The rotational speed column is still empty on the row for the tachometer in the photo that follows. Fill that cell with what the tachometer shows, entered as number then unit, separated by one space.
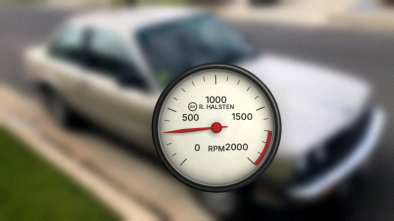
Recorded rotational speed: 300 rpm
